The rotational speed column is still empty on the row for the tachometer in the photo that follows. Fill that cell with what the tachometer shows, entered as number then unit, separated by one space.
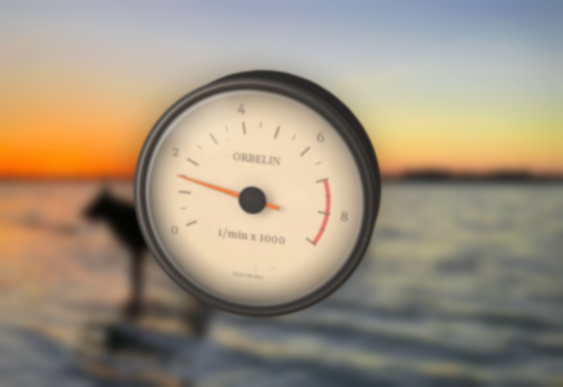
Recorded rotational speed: 1500 rpm
